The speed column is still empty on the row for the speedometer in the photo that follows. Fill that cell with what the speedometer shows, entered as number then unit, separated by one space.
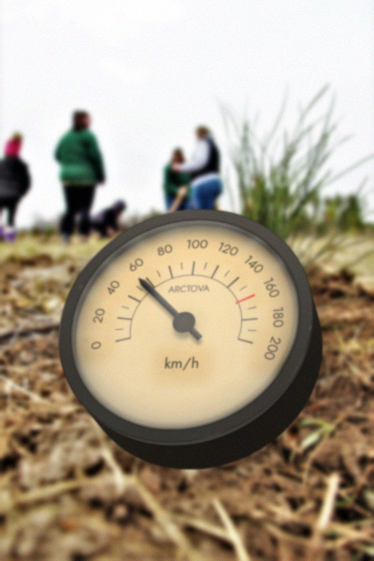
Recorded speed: 55 km/h
